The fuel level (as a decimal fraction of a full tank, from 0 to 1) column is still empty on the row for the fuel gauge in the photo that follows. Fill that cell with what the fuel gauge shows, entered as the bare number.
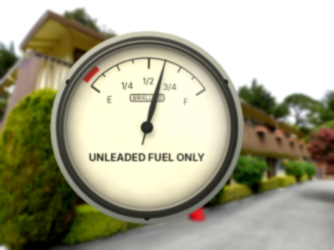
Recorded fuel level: 0.625
